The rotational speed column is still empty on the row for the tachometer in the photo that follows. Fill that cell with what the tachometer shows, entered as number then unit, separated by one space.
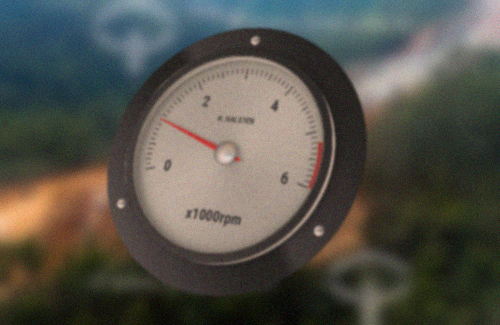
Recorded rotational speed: 1000 rpm
